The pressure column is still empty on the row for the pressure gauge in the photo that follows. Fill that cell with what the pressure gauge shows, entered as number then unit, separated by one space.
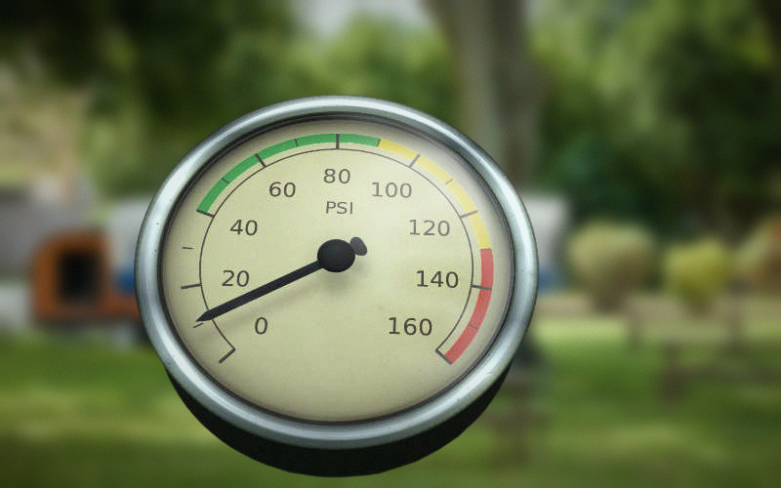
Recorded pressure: 10 psi
